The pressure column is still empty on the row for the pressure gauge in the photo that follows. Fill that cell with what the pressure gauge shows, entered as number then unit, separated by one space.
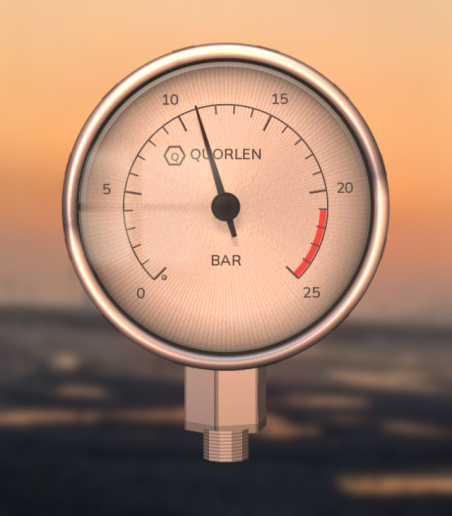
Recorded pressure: 11 bar
